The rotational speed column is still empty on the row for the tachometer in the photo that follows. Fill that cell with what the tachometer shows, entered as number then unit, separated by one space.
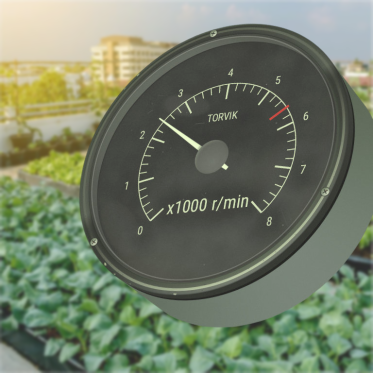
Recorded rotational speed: 2400 rpm
